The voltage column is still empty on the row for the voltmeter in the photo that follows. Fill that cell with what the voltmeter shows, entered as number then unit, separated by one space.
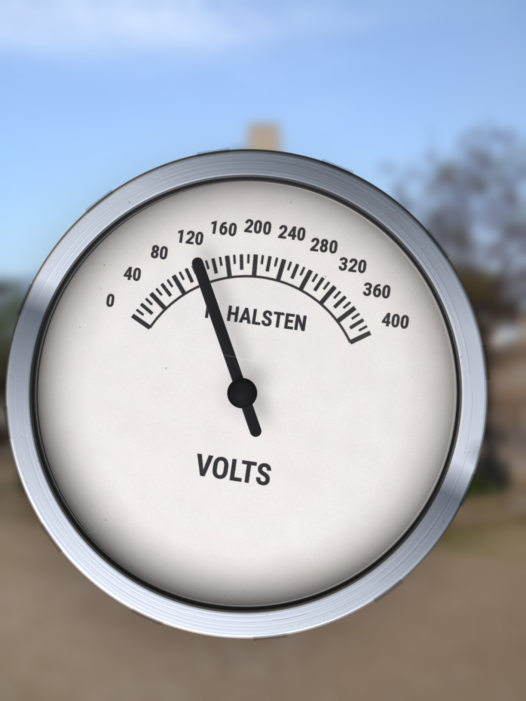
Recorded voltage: 120 V
